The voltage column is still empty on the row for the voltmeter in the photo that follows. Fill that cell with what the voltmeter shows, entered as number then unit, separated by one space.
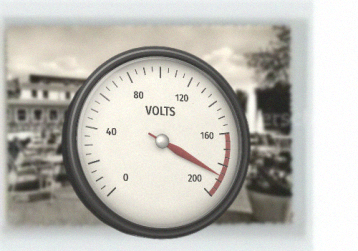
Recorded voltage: 187.5 V
